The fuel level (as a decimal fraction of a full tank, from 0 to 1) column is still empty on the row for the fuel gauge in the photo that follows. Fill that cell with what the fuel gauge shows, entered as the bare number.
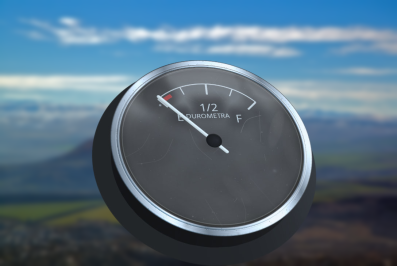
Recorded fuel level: 0
